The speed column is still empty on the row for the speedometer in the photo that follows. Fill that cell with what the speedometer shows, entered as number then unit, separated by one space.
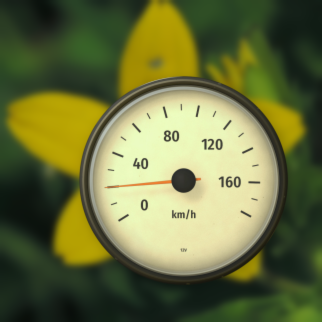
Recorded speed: 20 km/h
